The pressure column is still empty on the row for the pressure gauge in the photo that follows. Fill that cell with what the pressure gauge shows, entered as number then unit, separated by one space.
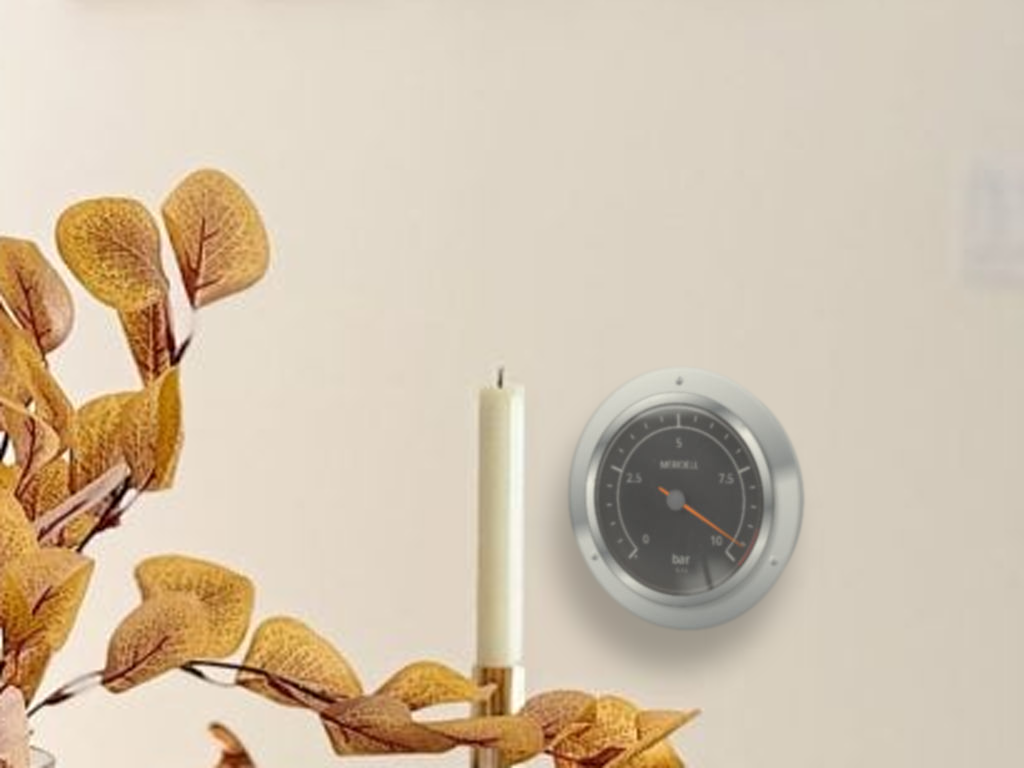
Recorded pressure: 9.5 bar
